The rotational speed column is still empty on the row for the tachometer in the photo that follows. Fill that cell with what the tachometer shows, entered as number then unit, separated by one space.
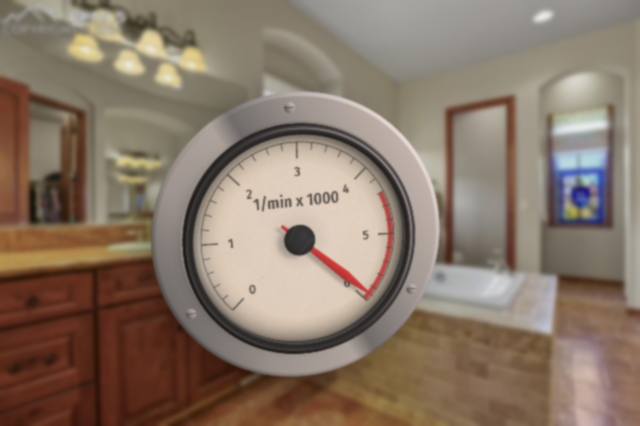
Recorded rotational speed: 5900 rpm
